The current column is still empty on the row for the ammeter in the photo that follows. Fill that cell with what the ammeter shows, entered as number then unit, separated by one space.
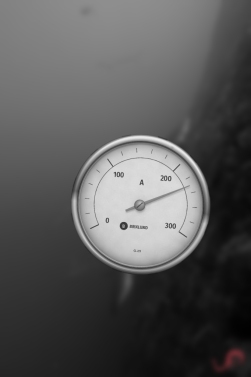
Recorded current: 230 A
